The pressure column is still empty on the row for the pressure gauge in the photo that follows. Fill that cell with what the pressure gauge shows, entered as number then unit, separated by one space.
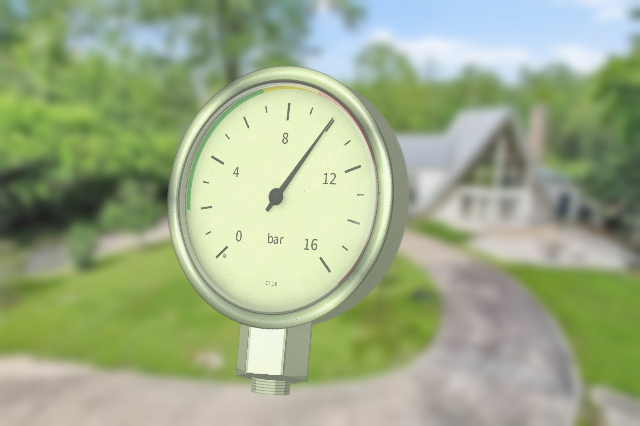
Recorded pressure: 10 bar
